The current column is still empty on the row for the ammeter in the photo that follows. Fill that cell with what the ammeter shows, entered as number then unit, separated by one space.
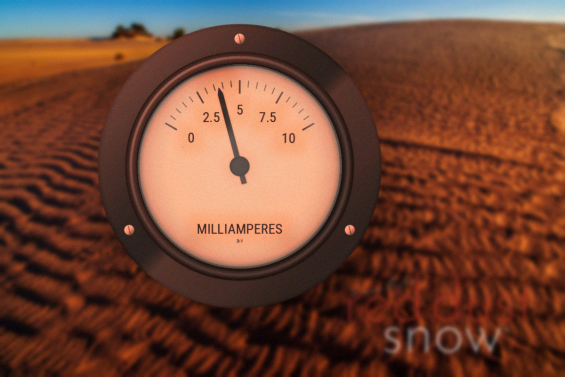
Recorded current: 3.75 mA
